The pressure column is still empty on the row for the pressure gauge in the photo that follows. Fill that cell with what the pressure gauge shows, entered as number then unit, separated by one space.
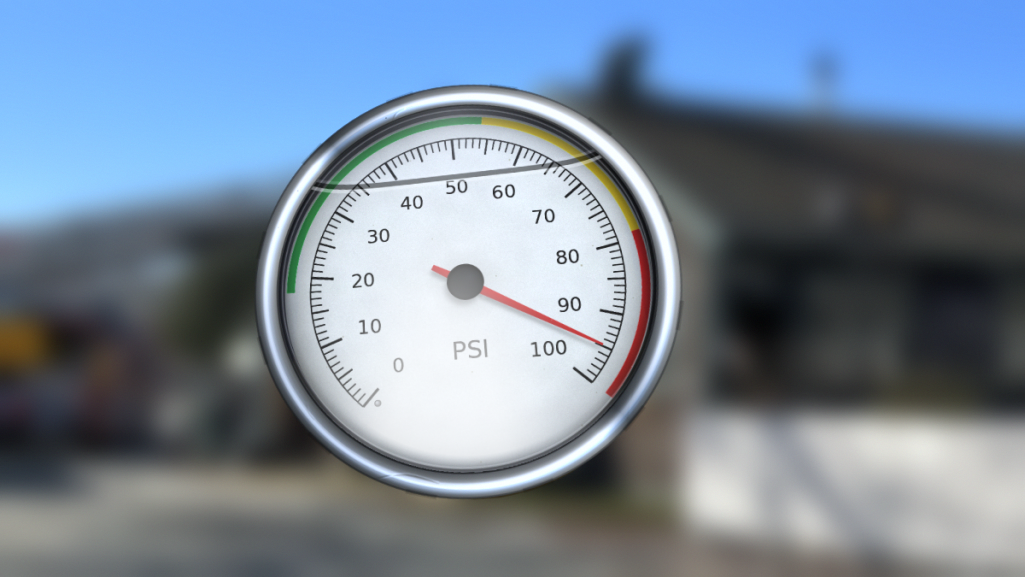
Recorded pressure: 95 psi
